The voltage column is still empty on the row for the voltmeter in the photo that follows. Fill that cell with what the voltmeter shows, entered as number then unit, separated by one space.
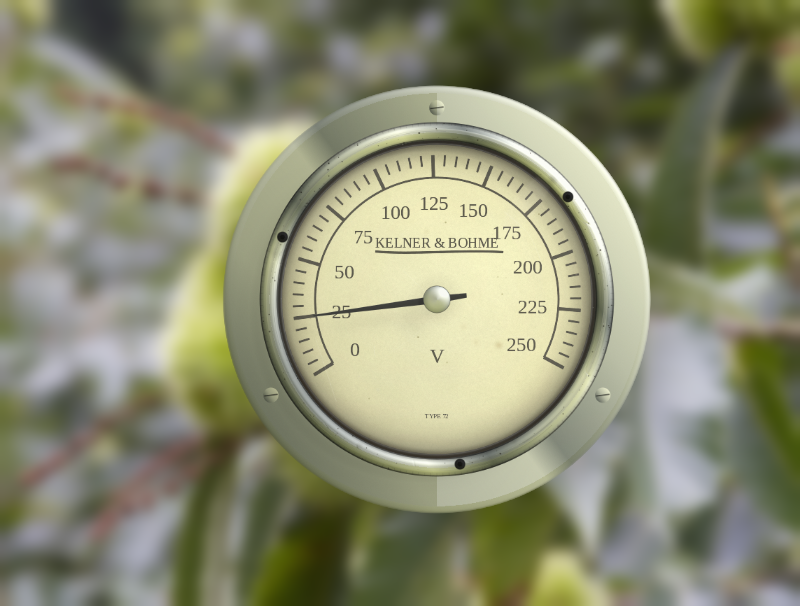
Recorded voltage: 25 V
